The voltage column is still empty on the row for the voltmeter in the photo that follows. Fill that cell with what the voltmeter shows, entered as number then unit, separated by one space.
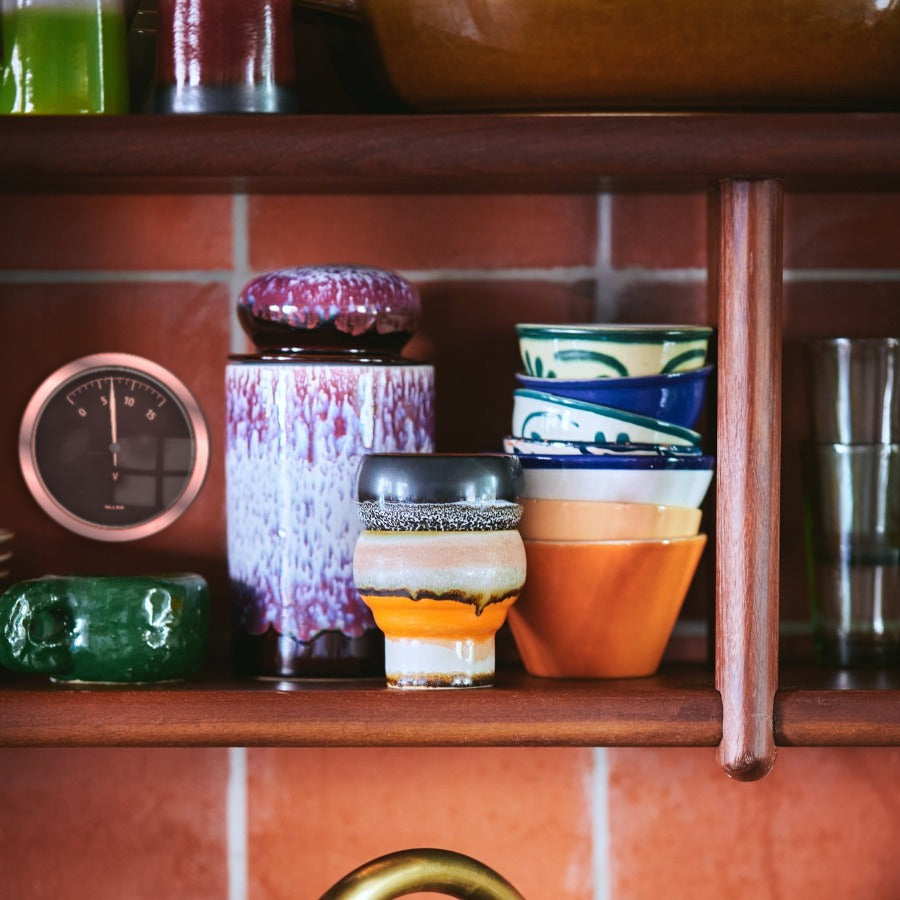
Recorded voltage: 7 V
